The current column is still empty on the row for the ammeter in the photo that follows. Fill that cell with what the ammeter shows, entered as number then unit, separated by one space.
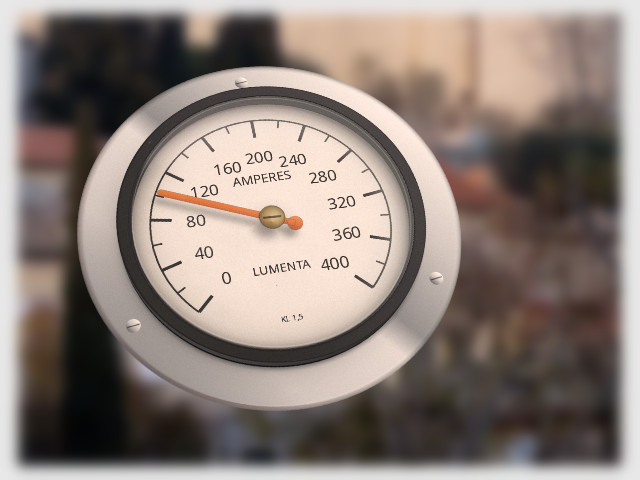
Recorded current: 100 A
